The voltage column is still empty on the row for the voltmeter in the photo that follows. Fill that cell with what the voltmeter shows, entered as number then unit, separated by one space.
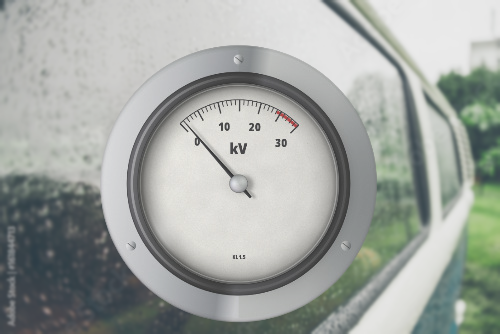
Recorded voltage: 1 kV
